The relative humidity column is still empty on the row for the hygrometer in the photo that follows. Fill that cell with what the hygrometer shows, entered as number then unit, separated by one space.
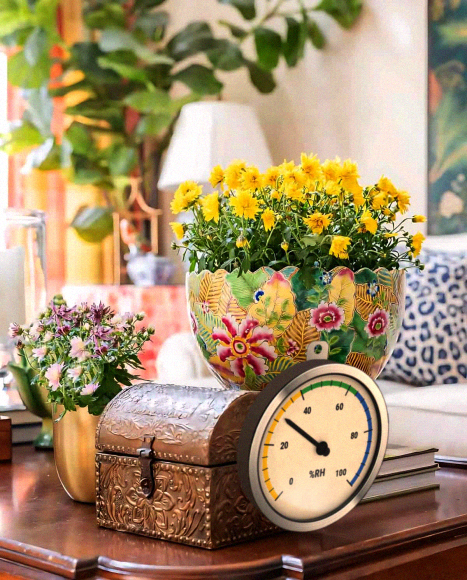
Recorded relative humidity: 30 %
